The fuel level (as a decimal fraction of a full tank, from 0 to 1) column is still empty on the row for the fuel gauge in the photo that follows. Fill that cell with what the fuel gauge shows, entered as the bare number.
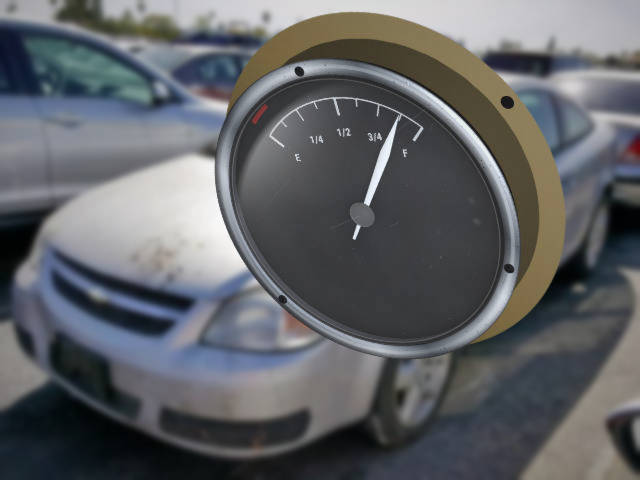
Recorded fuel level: 0.875
